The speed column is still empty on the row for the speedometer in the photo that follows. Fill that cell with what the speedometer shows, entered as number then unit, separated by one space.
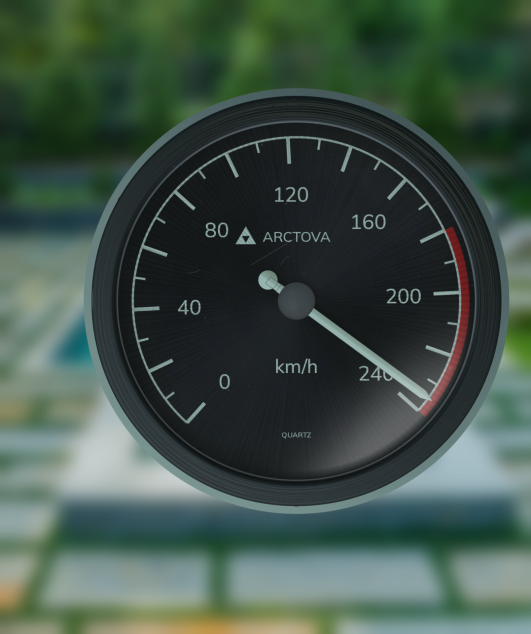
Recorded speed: 235 km/h
